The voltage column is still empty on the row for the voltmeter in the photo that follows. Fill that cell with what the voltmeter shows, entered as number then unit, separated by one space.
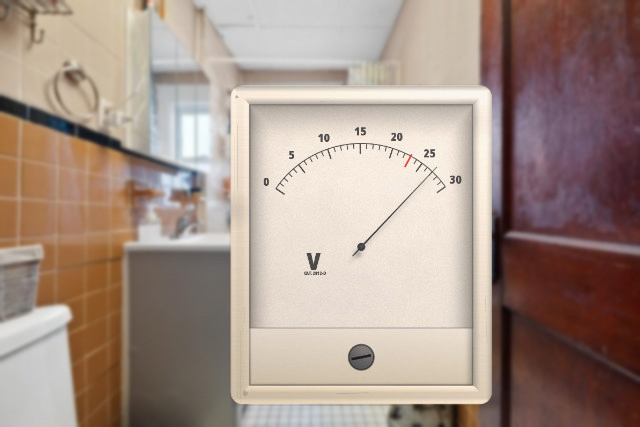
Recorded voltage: 27 V
